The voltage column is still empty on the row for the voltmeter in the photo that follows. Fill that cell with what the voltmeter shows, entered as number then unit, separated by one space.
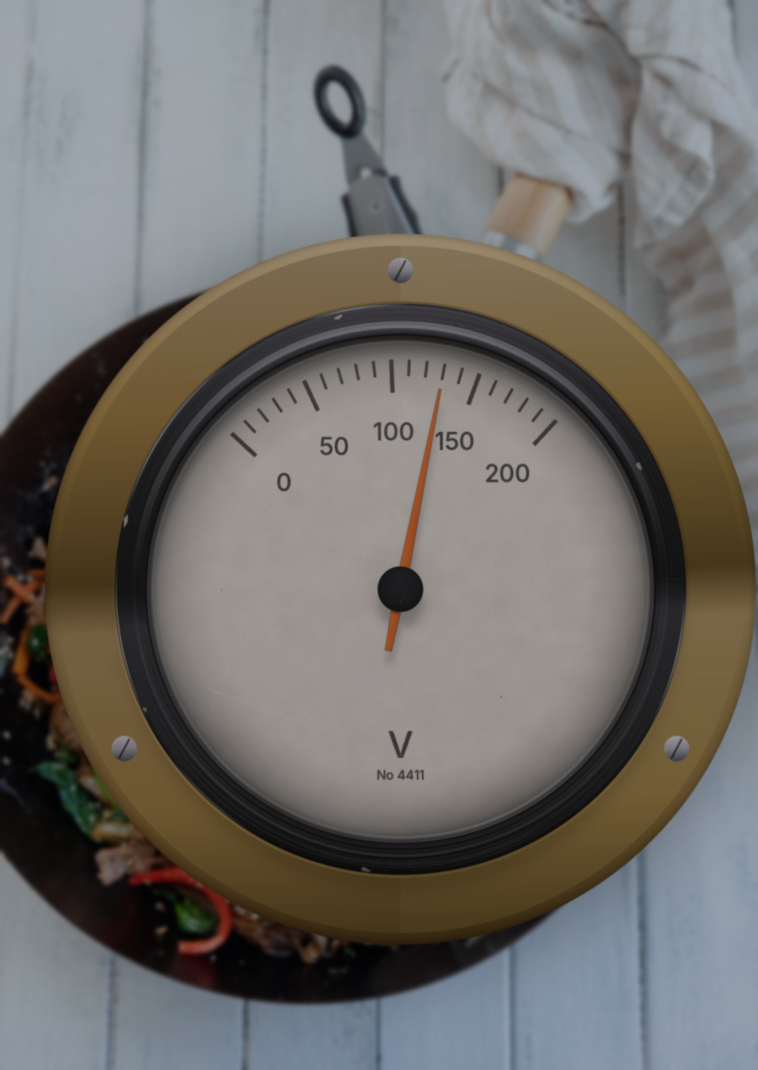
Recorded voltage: 130 V
